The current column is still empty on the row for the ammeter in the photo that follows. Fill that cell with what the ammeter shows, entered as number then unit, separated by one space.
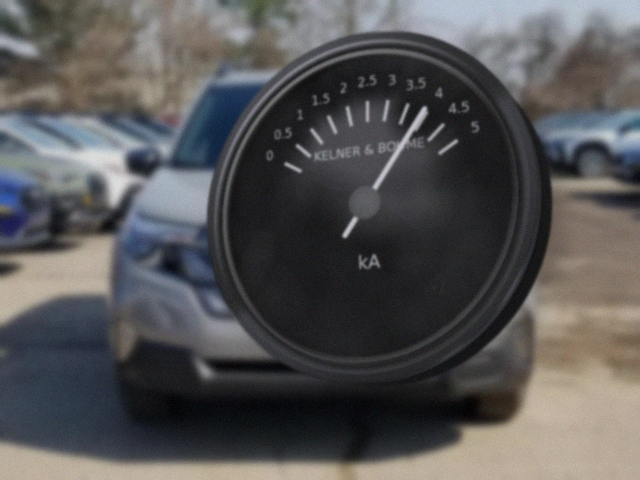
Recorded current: 4 kA
